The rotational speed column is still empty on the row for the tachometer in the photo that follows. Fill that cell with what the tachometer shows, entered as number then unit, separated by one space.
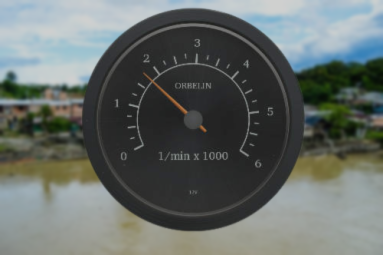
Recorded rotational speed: 1750 rpm
